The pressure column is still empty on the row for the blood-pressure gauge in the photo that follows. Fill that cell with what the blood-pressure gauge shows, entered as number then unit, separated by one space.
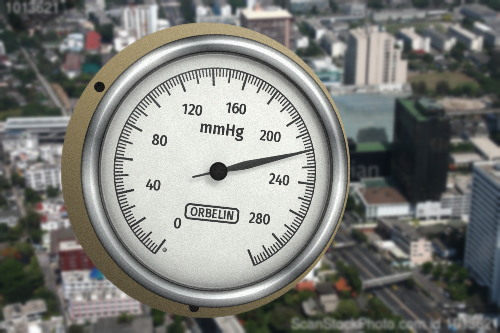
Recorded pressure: 220 mmHg
